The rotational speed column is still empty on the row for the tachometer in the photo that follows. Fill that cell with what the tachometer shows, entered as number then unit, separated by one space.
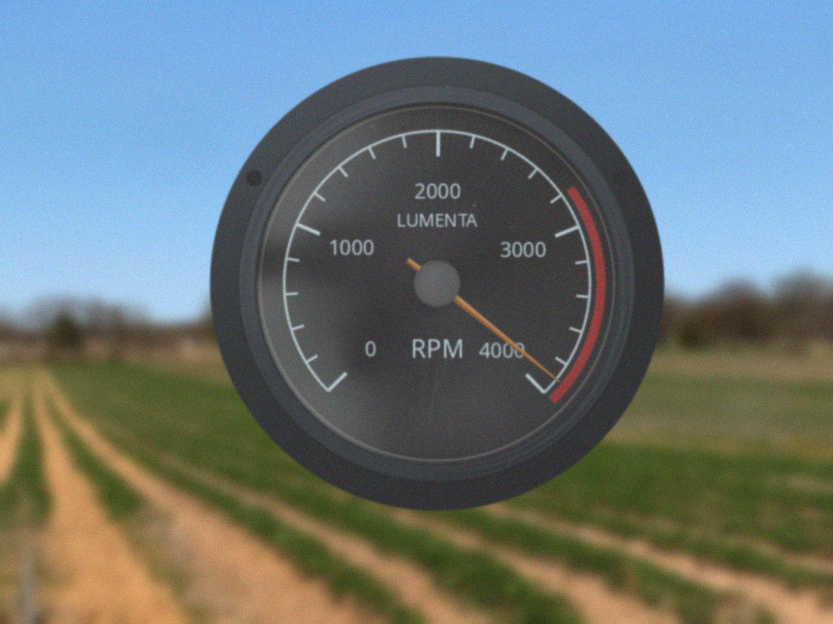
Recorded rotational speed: 3900 rpm
